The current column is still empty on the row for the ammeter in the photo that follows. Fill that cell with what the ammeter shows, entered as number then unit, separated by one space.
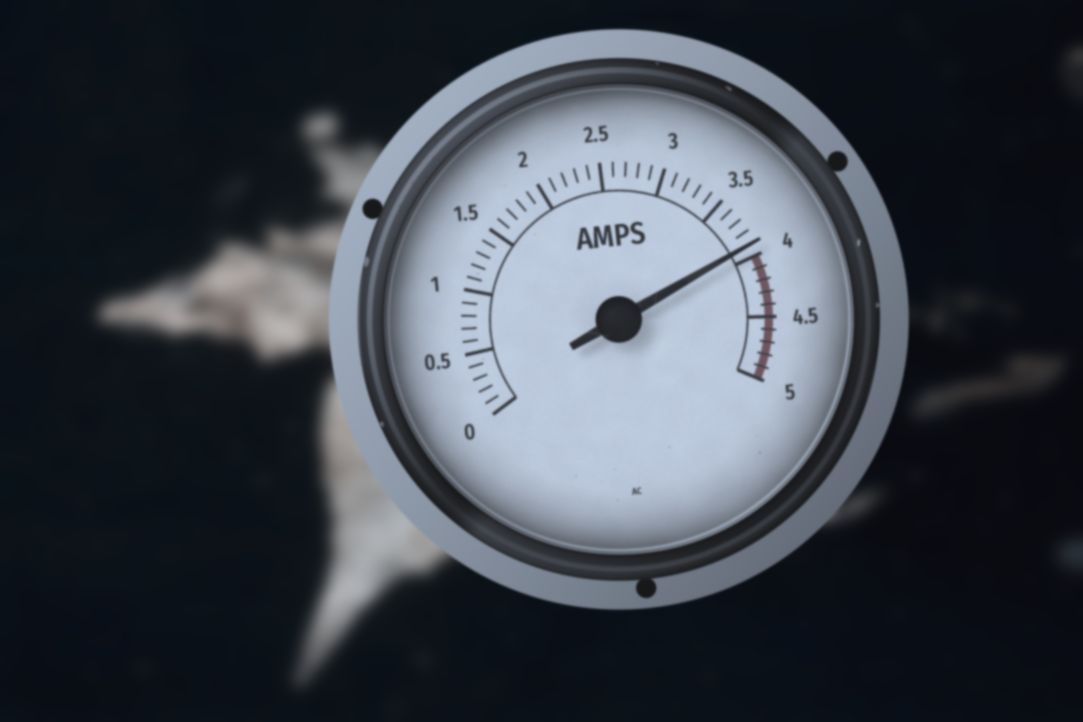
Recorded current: 3.9 A
